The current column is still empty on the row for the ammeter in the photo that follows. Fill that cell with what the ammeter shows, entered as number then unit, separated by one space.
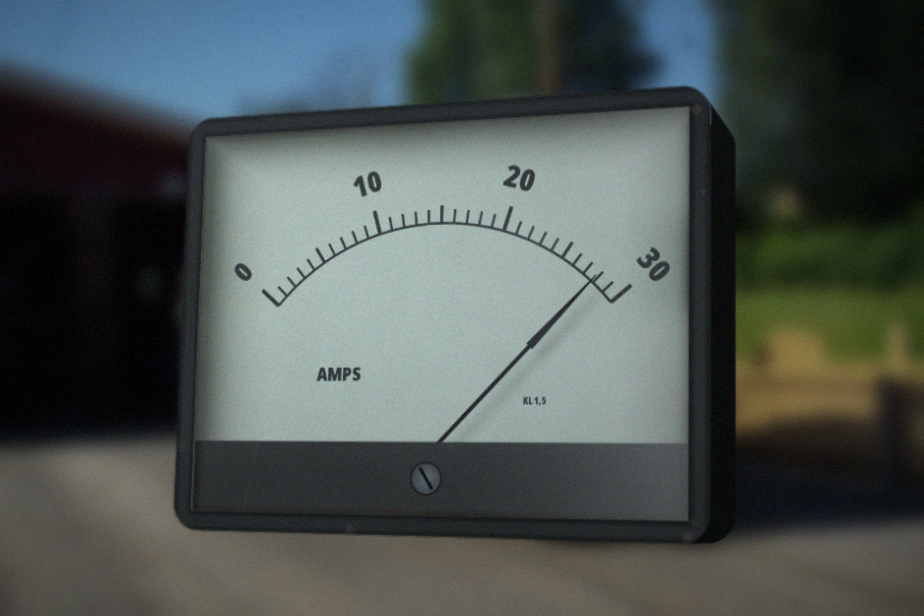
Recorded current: 28 A
